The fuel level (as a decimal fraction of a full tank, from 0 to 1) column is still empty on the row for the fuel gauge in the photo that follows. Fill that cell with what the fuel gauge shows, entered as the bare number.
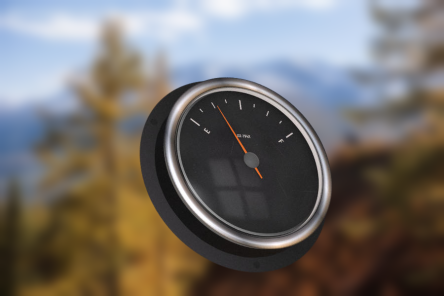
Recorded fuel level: 0.25
